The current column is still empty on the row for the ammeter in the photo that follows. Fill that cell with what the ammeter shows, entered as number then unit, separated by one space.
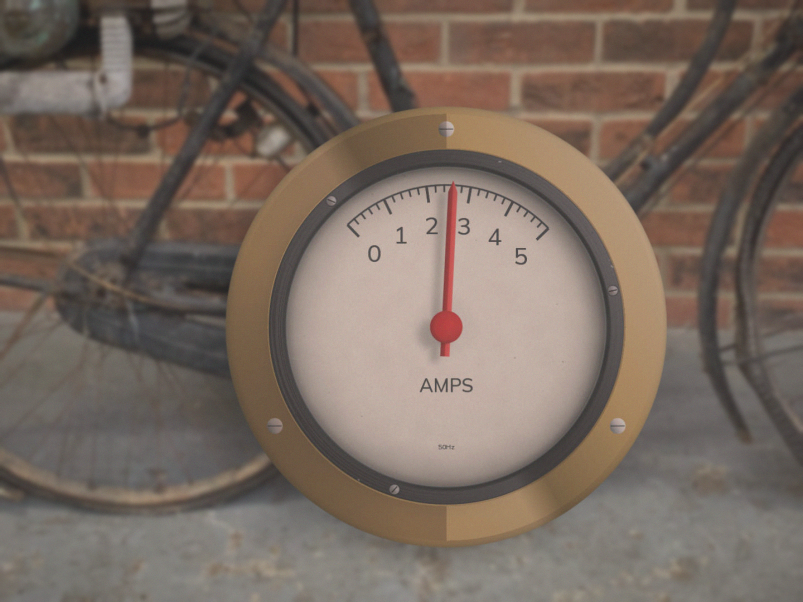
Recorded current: 2.6 A
